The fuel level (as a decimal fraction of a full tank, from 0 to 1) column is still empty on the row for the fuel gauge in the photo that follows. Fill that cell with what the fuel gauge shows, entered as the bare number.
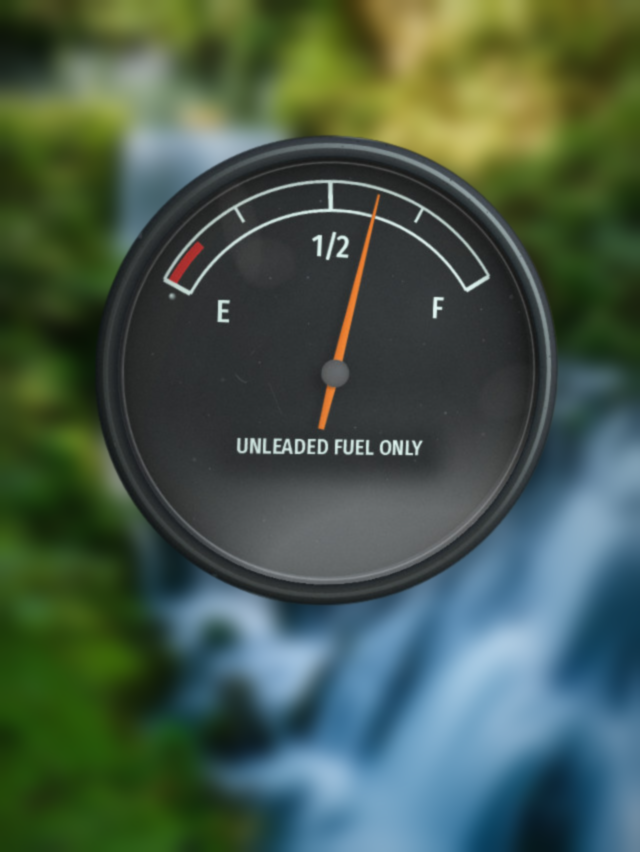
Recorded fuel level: 0.625
